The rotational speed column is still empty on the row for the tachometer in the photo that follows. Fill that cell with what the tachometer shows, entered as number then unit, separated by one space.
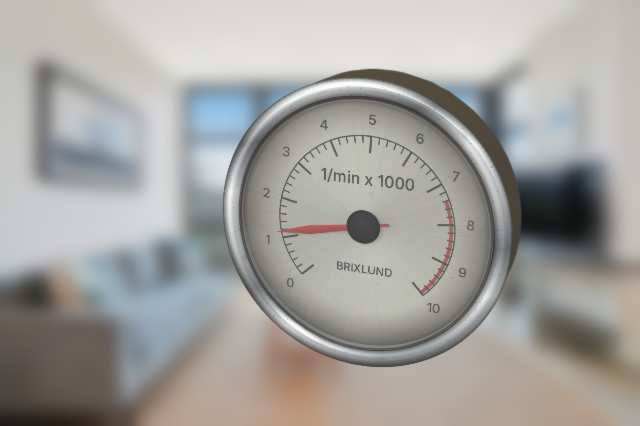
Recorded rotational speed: 1200 rpm
